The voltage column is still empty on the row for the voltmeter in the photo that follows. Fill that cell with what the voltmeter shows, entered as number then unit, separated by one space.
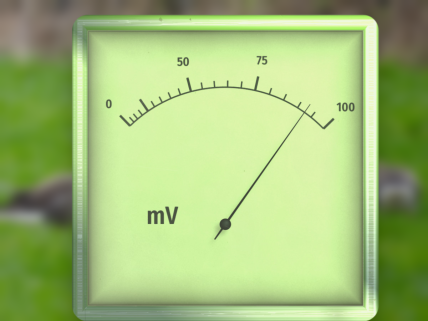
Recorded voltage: 92.5 mV
